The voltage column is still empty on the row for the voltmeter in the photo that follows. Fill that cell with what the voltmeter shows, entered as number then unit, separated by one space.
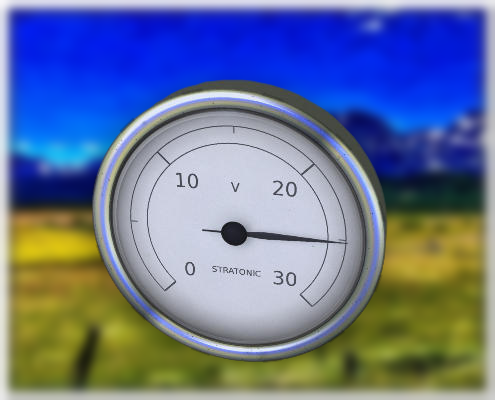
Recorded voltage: 25 V
